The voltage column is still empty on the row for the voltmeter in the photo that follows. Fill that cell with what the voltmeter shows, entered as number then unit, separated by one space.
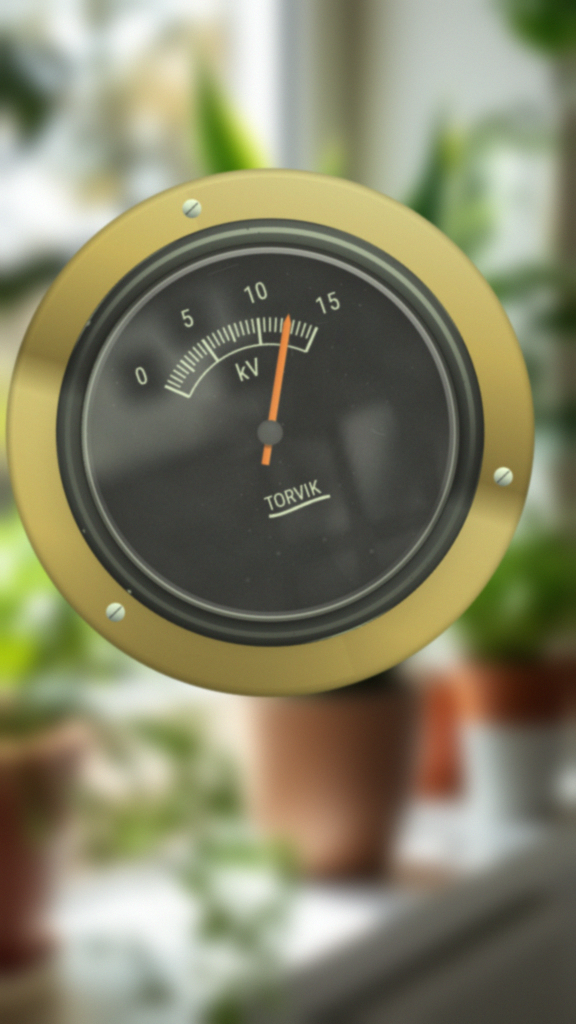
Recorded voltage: 12.5 kV
